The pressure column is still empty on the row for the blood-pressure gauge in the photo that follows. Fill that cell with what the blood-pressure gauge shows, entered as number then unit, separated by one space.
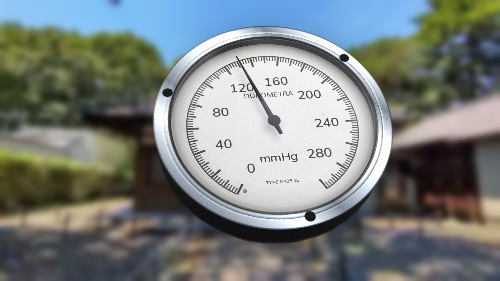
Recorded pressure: 130 mmHg
